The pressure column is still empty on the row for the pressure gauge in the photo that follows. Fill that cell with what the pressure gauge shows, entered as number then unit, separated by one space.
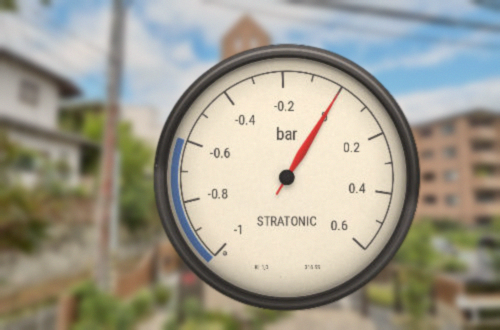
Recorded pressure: 0 bar
